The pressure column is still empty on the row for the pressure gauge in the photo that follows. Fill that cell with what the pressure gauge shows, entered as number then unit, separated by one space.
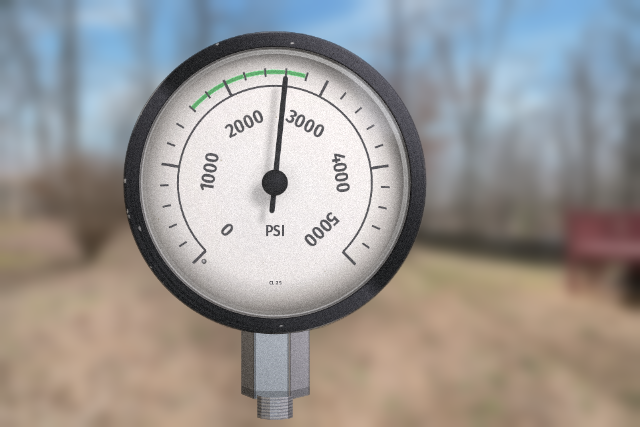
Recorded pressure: 2600 psi
